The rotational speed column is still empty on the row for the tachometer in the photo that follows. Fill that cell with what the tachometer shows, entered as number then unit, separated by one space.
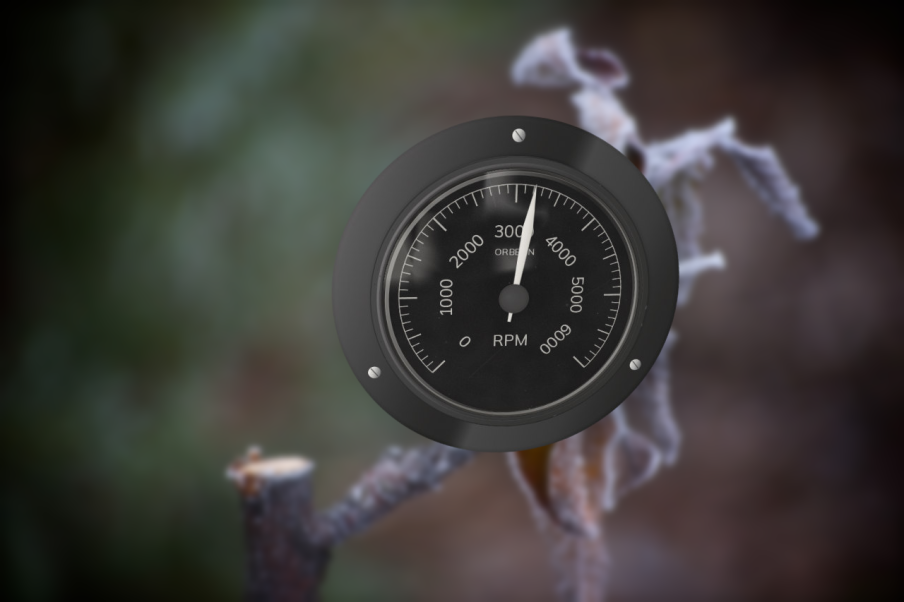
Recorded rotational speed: 3200 rpm
